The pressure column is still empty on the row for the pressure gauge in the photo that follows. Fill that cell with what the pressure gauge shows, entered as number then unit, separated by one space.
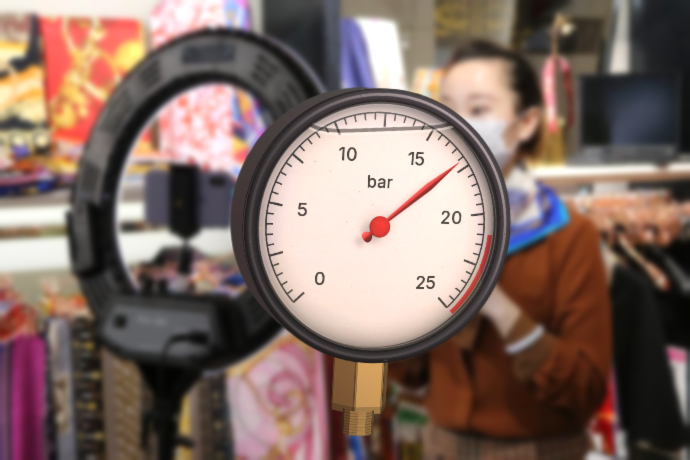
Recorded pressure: 17 bar
